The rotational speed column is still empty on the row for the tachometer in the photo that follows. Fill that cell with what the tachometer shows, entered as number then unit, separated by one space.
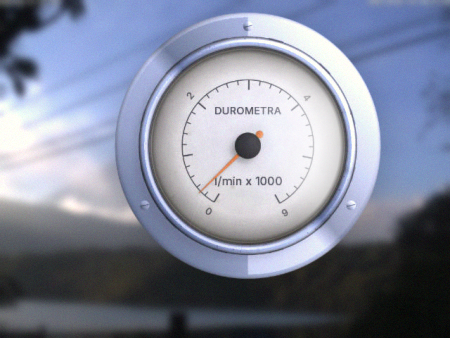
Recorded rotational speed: 300 rpm
